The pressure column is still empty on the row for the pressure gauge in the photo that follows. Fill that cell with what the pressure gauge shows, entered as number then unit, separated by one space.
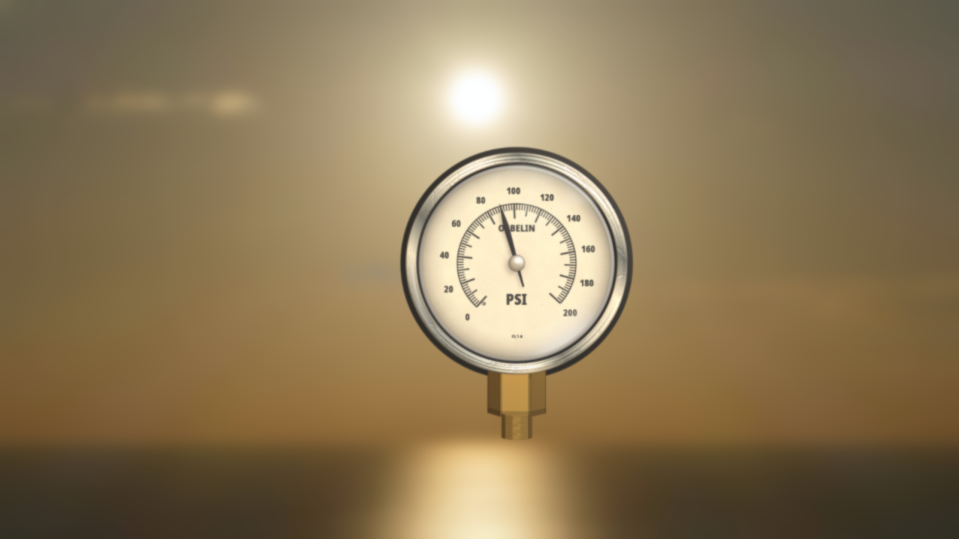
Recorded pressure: 90 psi
